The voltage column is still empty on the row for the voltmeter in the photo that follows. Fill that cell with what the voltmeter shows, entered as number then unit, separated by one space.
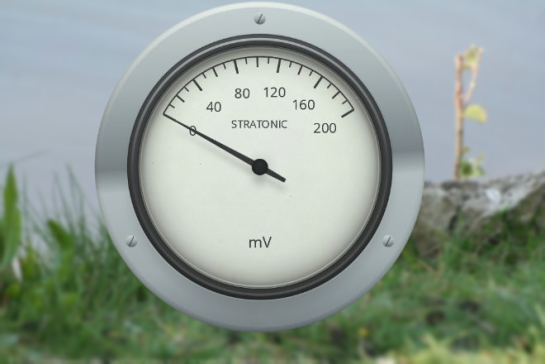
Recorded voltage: 0 mV
